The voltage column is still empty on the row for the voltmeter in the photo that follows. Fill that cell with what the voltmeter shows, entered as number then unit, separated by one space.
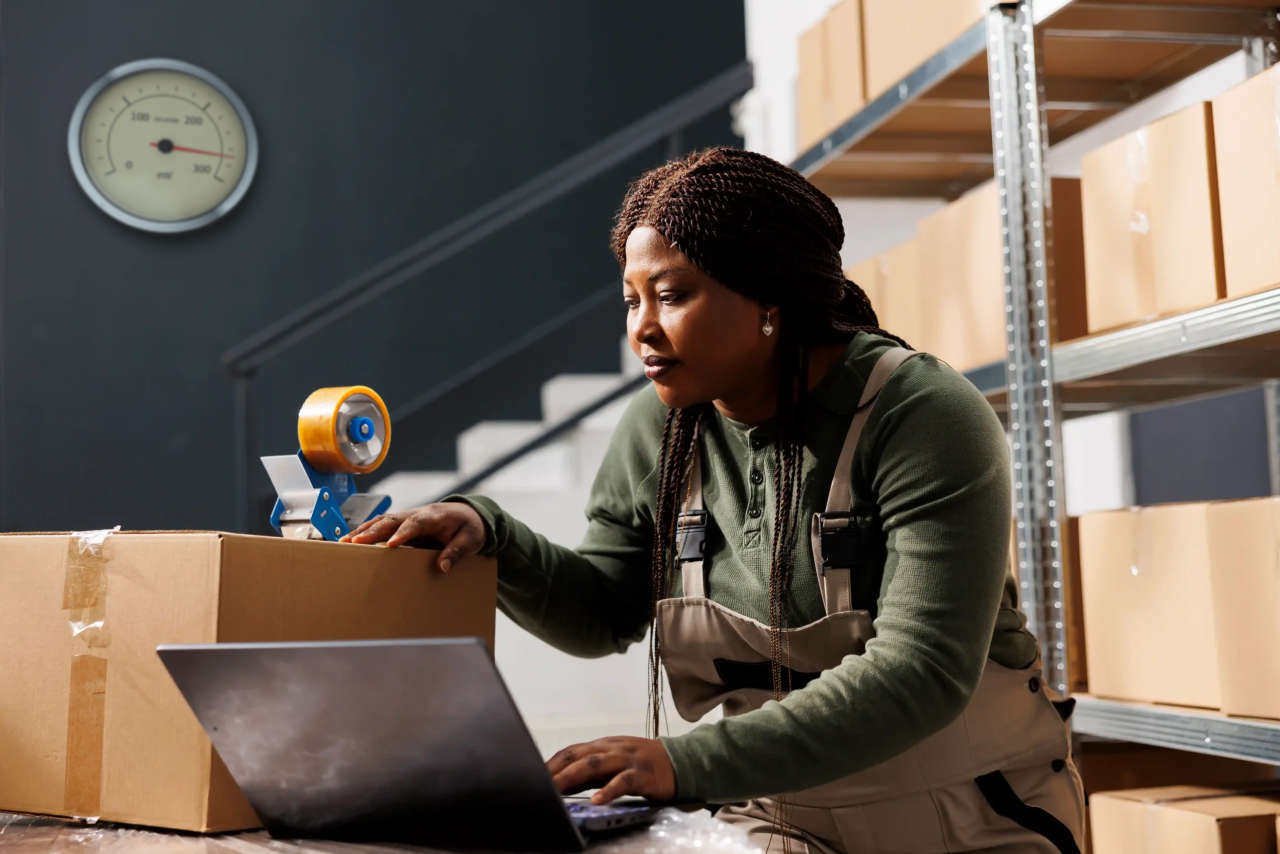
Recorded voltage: 270 mV
